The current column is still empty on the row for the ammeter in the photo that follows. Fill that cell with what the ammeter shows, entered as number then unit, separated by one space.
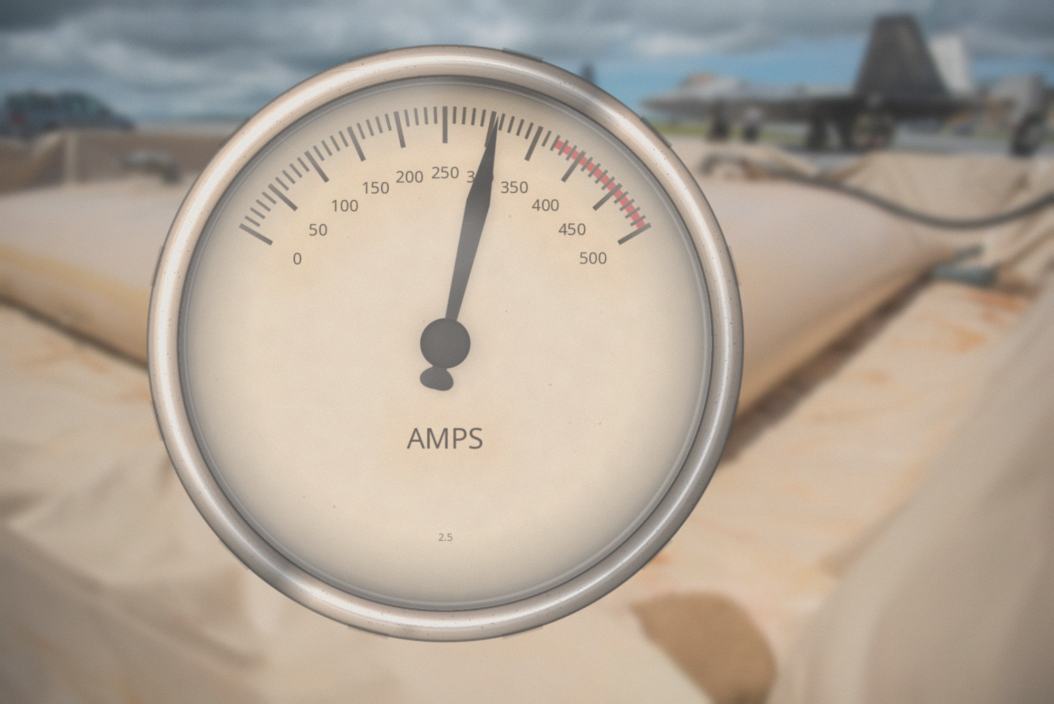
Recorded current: 305 A
